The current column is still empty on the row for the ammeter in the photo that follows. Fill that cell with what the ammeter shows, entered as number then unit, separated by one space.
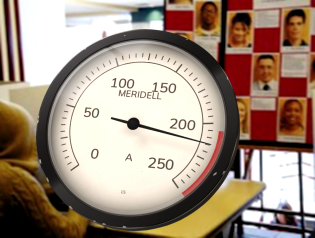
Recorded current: 215 A
